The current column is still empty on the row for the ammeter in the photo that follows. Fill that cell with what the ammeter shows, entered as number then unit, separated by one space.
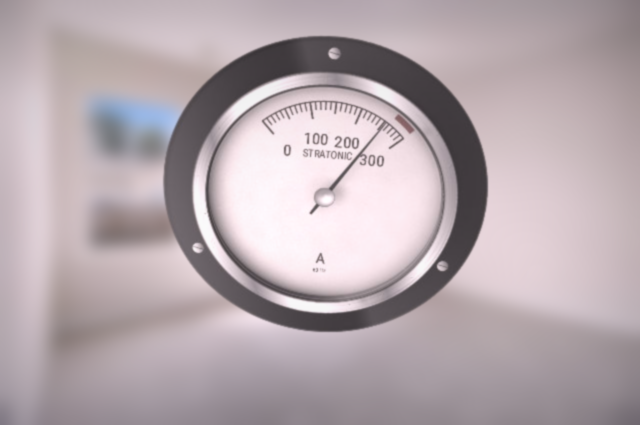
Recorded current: 250 A
